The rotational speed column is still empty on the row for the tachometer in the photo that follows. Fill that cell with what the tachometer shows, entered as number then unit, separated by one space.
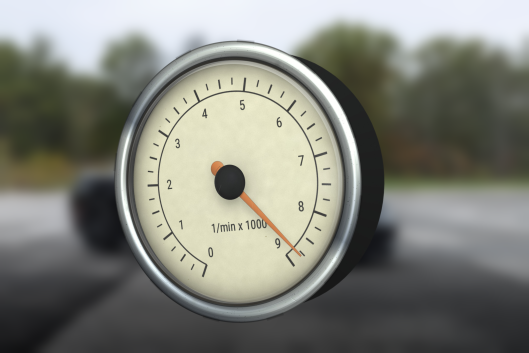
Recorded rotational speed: 8750 rpm
